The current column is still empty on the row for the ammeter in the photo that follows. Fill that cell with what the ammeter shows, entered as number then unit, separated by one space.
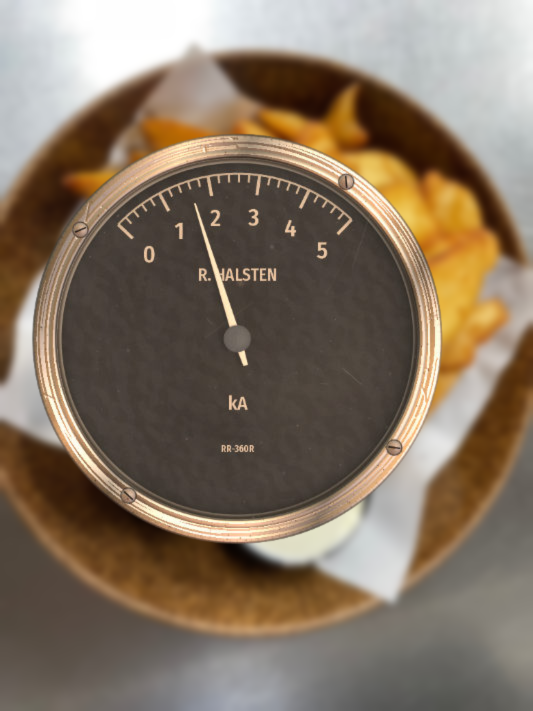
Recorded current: 1.6 kA
